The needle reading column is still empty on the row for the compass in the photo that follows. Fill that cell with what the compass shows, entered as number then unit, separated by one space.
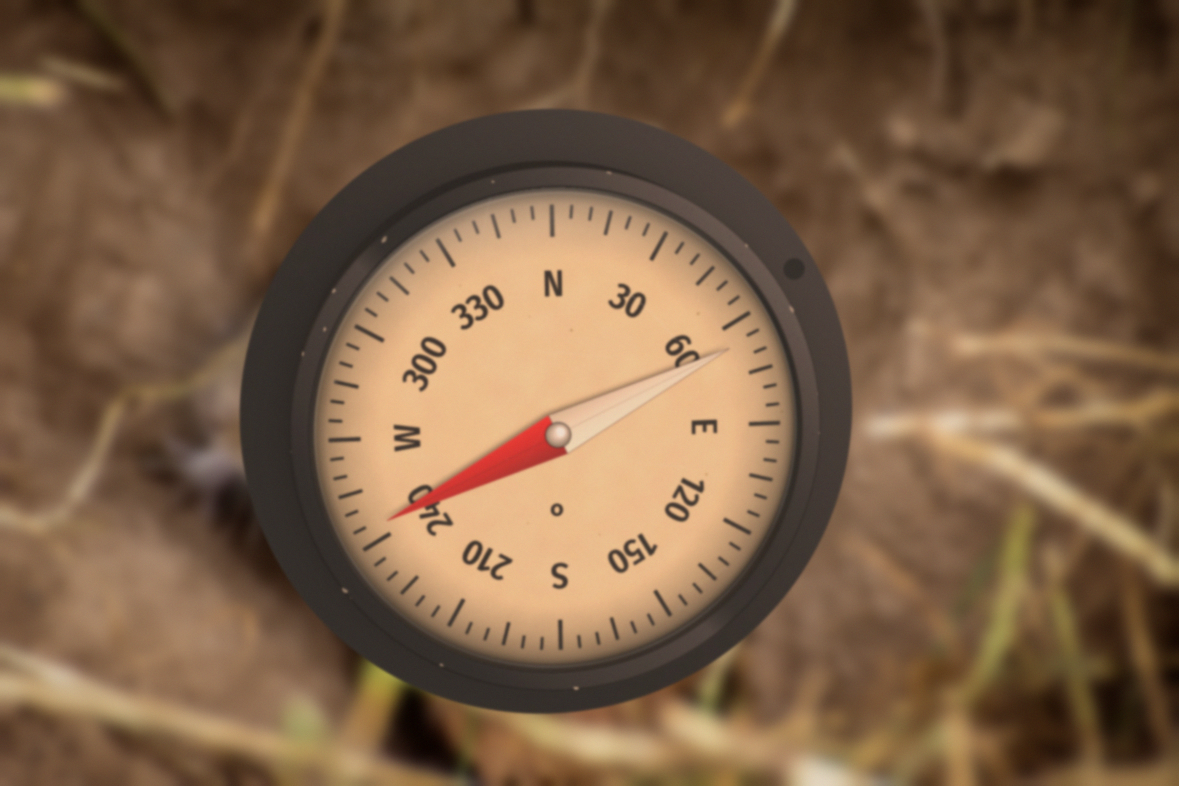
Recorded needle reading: 245 °
